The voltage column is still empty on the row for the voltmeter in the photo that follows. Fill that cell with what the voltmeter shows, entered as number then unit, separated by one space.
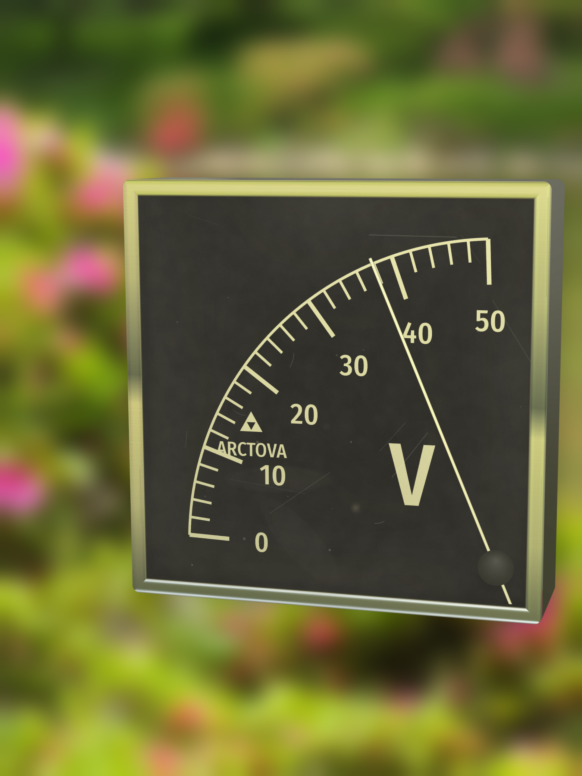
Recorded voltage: 38 V
